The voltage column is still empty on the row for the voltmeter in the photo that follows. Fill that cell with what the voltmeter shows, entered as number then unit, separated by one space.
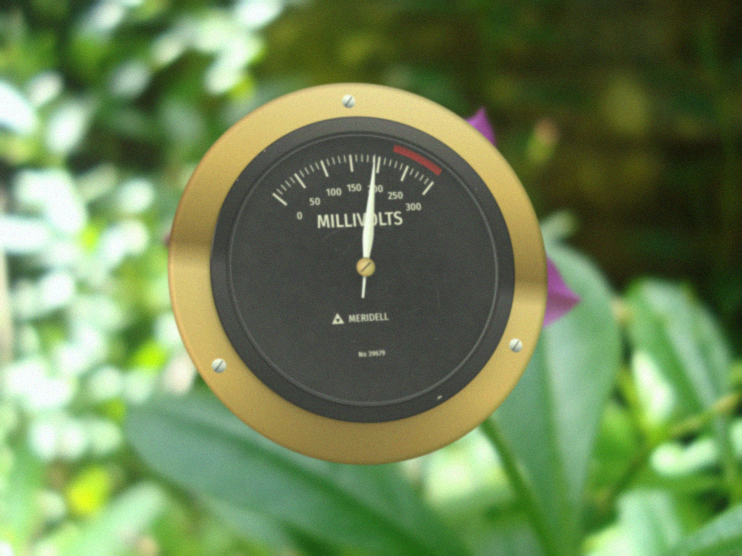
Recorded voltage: 190 mV
